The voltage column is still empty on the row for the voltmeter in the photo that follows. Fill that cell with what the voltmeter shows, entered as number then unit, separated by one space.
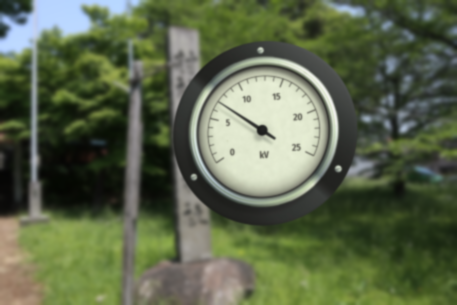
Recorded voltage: 7 kV
